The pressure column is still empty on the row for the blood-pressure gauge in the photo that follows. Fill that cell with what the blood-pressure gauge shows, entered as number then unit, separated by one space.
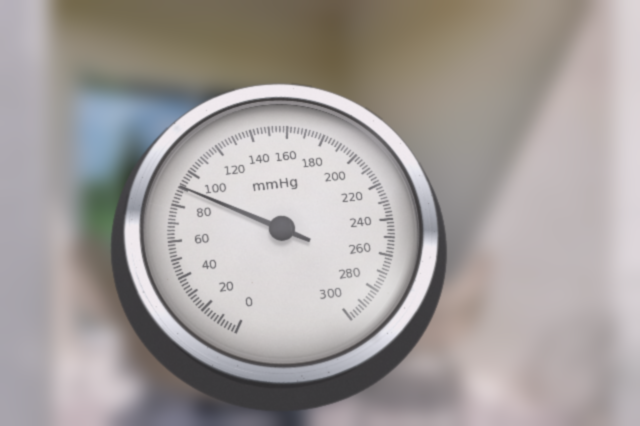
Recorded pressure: 90 mmHg
